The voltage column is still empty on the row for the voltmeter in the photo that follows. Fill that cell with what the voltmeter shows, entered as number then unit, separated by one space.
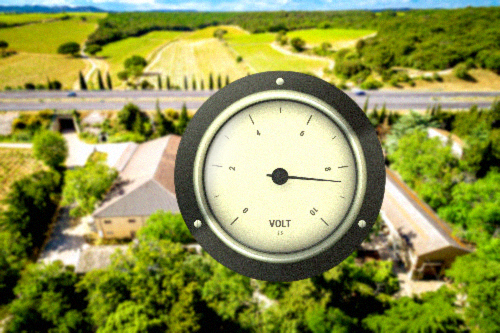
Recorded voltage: 8.5 V
